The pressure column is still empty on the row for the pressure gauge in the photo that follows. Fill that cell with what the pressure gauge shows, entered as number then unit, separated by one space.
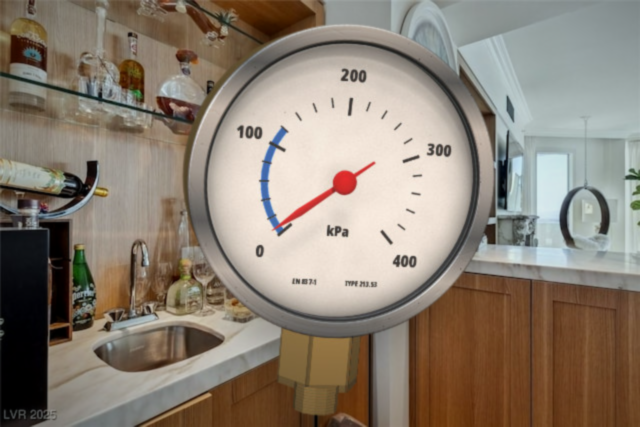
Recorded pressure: 10 kPa
